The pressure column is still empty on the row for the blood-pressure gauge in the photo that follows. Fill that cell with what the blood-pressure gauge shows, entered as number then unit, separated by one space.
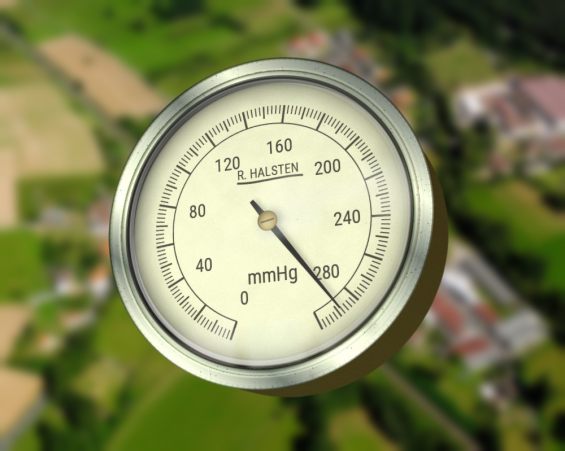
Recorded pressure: 288 mmHg
